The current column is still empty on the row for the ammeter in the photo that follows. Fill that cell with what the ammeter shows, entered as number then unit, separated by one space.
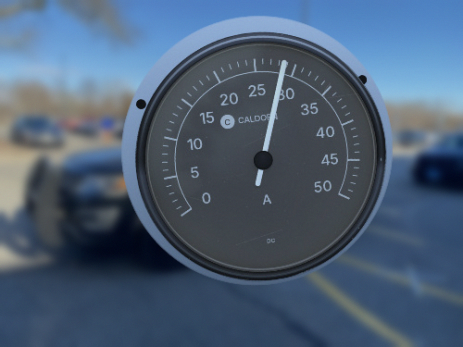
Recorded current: 28.5 A
